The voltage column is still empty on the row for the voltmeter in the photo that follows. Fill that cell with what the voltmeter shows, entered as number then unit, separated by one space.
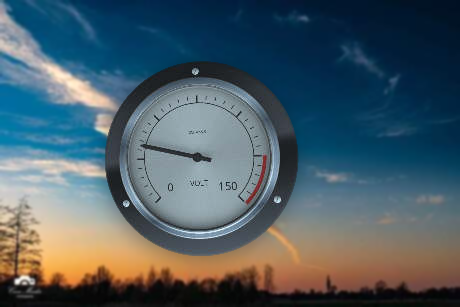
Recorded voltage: 32.5 V
